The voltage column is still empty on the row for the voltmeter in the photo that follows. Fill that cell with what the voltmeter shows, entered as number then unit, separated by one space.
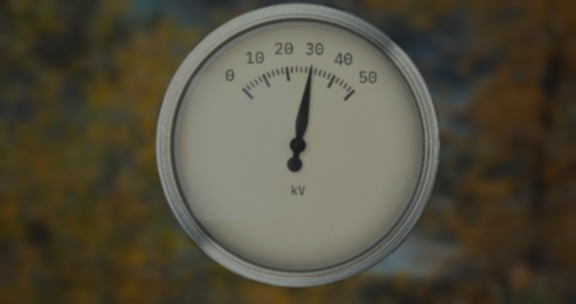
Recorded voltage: 30 kV
